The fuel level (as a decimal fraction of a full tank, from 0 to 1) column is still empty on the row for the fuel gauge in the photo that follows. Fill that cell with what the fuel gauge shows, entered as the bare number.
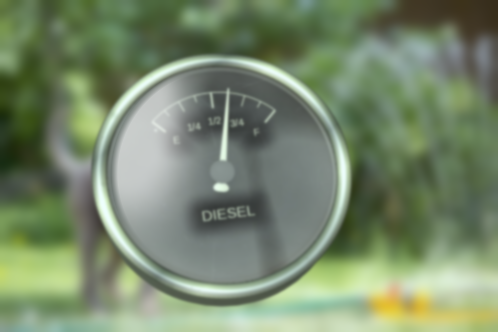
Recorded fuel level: 0.625
